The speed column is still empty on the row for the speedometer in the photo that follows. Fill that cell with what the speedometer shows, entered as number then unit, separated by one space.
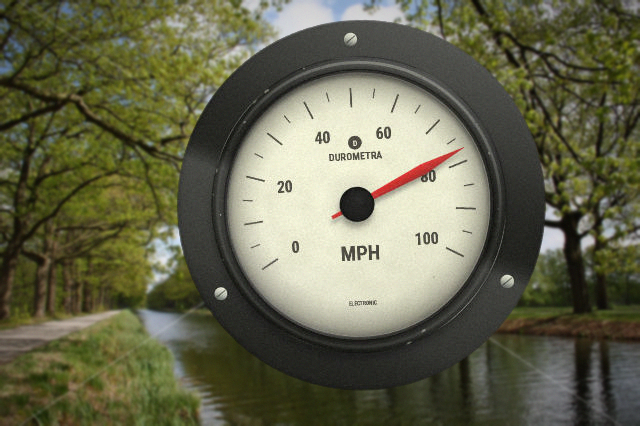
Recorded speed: 77.5 mph
